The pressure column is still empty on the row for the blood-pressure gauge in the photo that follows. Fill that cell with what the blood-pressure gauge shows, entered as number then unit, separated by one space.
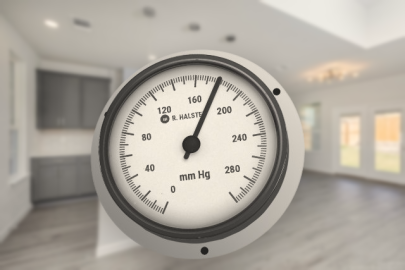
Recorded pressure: 180 mmHg
